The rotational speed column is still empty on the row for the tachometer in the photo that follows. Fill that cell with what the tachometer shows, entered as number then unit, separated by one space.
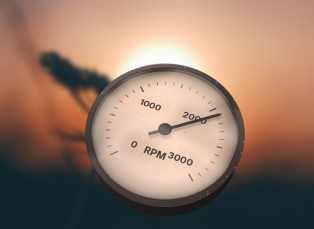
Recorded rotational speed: 2100 rpm
